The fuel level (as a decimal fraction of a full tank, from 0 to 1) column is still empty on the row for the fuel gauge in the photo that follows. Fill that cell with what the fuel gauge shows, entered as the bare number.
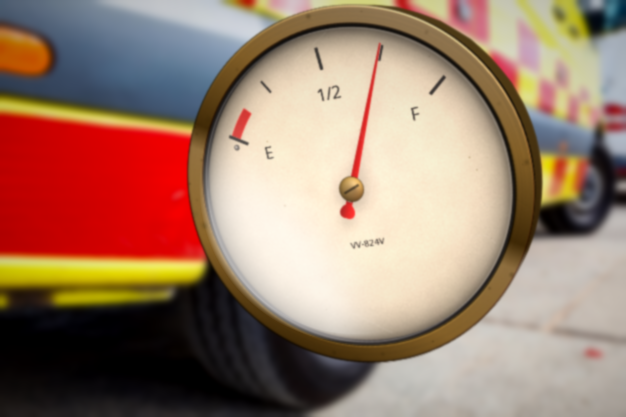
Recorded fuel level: 0.75
